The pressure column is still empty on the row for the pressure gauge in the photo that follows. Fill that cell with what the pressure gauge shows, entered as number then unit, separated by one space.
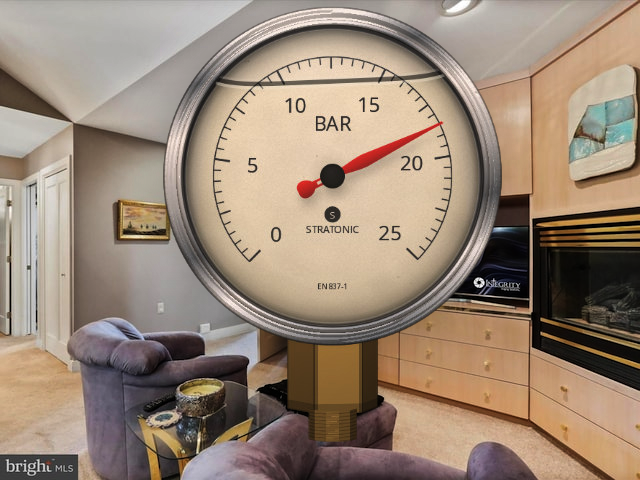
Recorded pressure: 18.5 bar
